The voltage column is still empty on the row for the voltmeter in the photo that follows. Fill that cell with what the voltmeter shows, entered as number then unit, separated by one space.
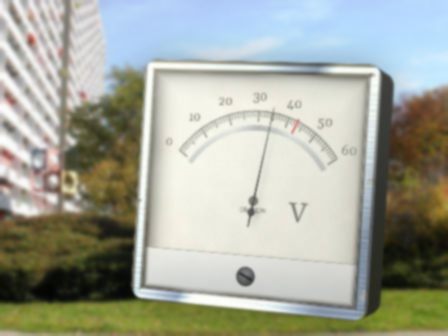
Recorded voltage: 35 V
